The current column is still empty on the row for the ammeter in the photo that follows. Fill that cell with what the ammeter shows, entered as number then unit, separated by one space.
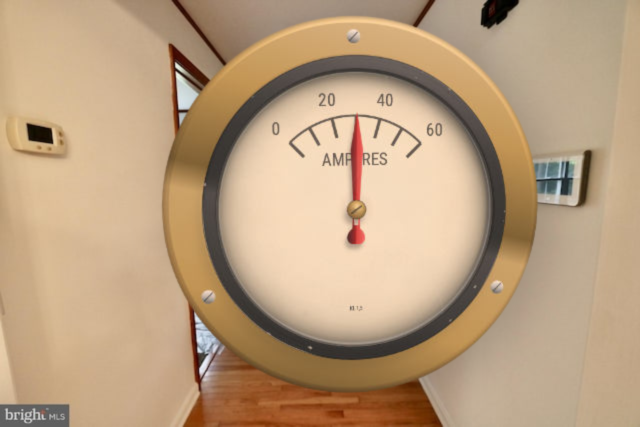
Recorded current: 30 A
